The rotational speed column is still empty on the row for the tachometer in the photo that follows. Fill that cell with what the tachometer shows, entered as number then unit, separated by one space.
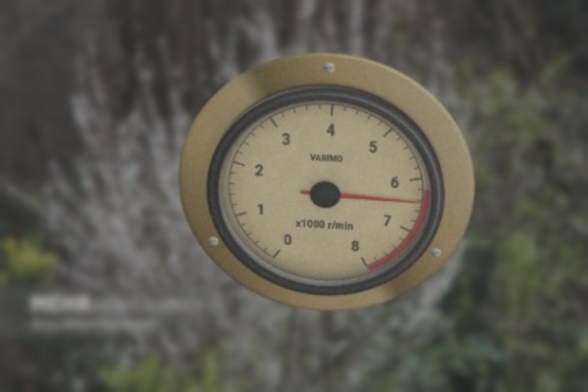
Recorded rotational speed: 6400 rpm
